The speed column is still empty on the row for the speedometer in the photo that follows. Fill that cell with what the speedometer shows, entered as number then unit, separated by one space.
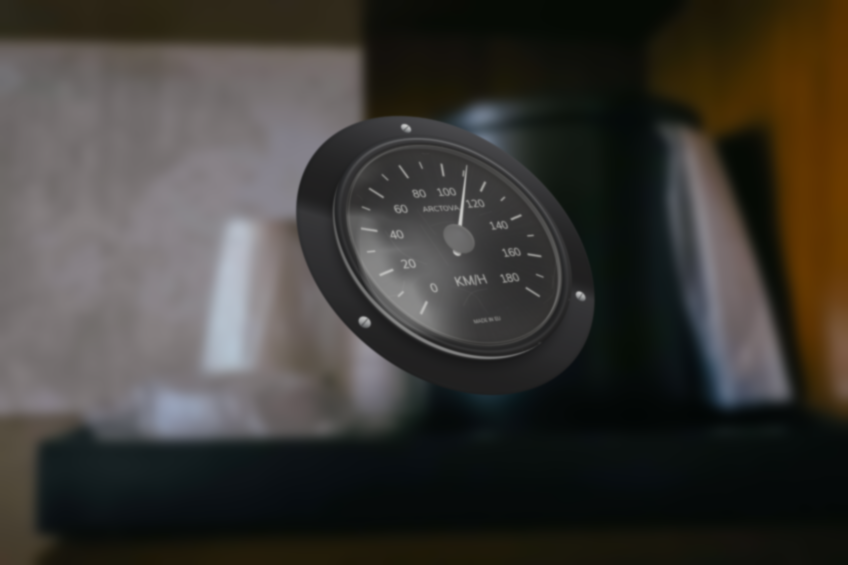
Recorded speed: 110 km/h
